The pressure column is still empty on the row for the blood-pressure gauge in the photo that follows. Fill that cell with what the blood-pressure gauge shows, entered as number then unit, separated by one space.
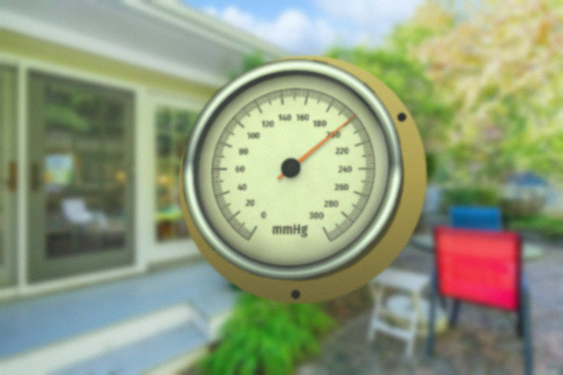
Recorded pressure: 200 mmHg
